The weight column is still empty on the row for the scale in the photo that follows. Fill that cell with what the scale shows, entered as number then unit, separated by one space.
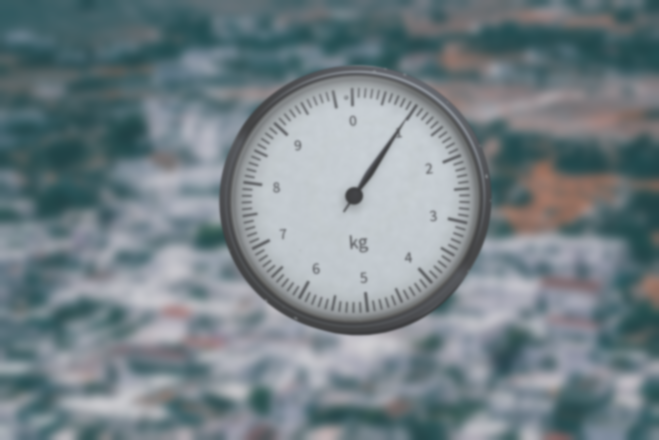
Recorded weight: 1 kg
